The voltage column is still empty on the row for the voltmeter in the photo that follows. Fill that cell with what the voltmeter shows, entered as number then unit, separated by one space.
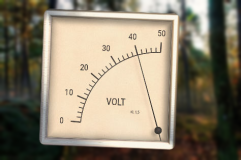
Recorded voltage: 40 V
